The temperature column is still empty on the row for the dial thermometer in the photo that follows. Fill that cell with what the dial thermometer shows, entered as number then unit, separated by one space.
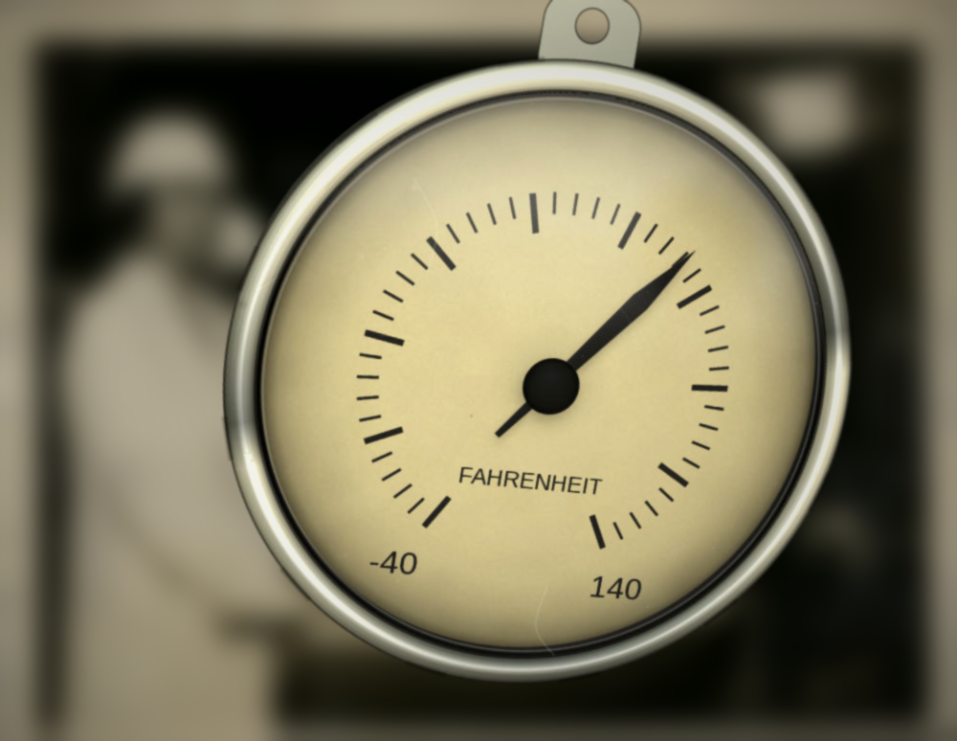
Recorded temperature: 72 °F
